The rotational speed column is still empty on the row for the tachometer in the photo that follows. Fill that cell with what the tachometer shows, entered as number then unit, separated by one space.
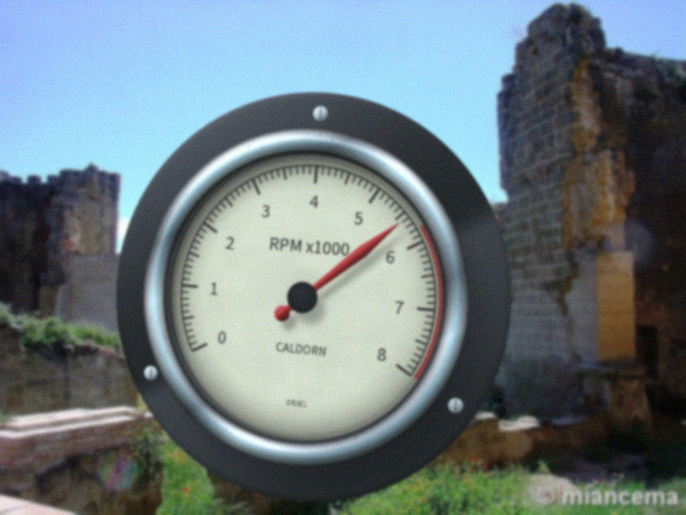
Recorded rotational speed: 5600 rpm
